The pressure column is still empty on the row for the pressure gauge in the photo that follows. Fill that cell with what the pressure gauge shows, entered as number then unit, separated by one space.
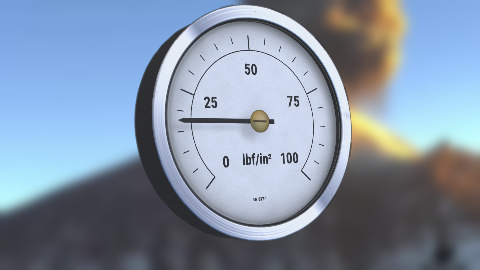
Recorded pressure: 17.5 psi
